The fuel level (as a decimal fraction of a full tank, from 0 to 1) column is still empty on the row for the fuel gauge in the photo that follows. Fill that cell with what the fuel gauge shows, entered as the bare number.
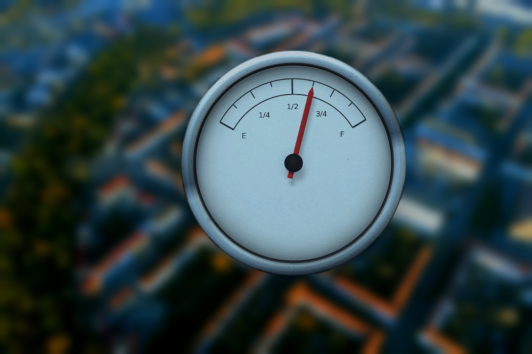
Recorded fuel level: 0.625
